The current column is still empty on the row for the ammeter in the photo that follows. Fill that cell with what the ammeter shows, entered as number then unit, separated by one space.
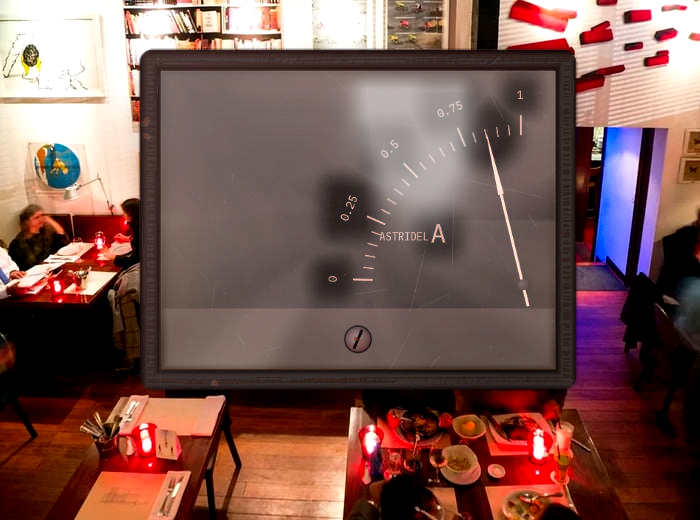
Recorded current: 0.85 A
